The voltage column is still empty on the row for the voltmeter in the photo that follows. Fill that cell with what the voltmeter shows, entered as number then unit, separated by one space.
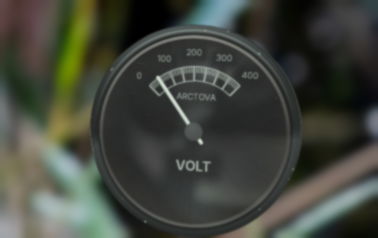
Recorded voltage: 50 V
